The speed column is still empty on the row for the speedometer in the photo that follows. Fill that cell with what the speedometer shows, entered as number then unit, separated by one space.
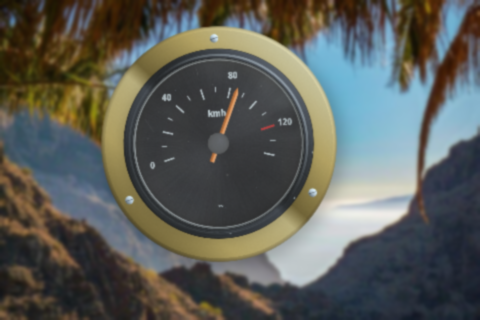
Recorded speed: 85 km/h
